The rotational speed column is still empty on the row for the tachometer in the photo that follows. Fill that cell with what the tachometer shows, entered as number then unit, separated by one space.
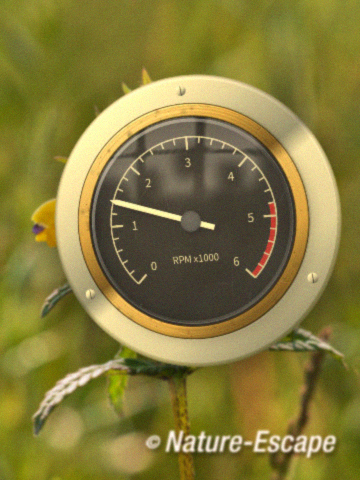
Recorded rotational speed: 1400 rpm
